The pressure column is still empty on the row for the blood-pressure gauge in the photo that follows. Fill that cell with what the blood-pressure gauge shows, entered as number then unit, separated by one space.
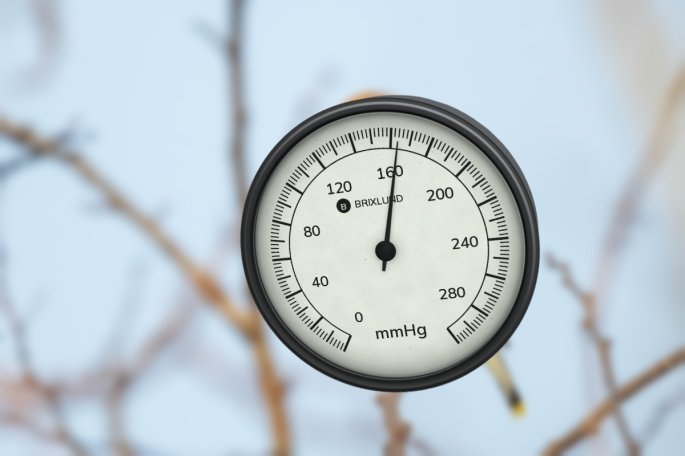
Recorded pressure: 164 mmHg
